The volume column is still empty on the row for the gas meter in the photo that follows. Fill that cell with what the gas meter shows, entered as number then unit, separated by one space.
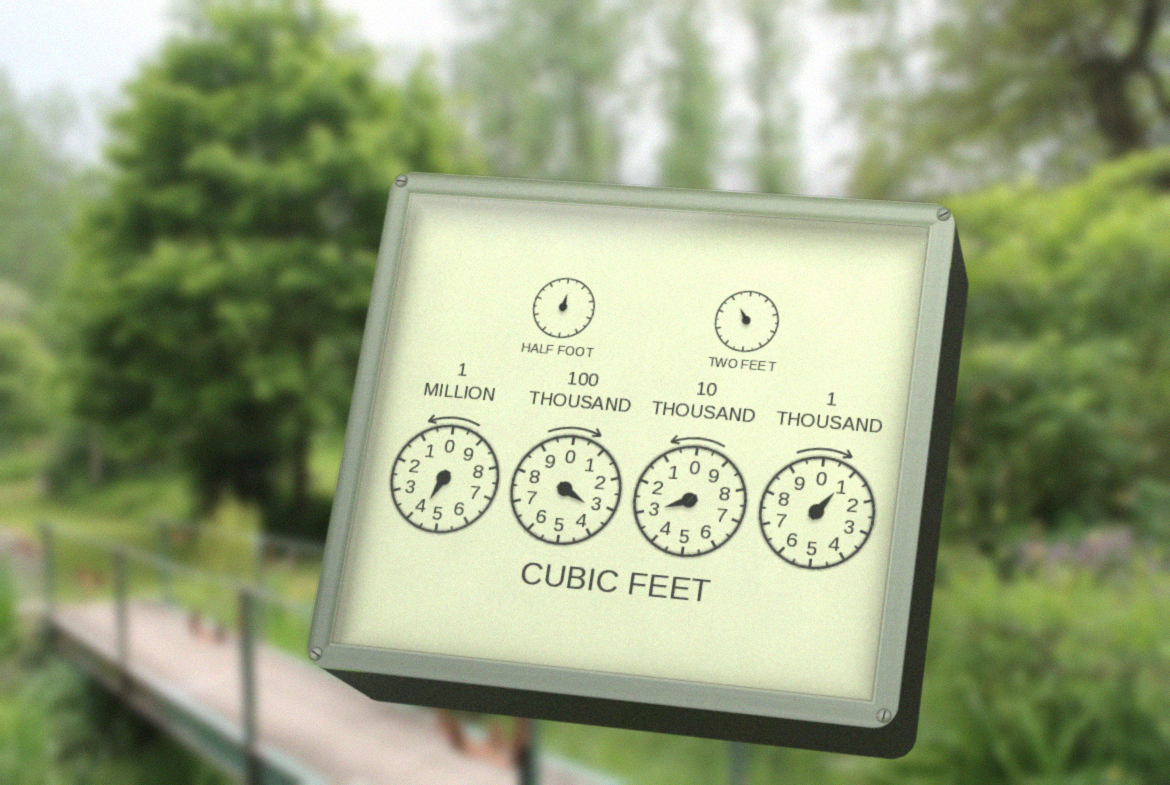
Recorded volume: 433100 ft³
